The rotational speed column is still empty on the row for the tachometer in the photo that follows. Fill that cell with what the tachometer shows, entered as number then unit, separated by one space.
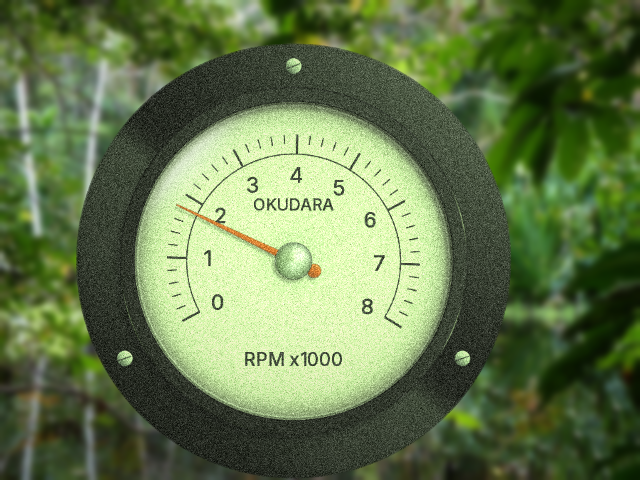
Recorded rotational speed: 1800 rpm
